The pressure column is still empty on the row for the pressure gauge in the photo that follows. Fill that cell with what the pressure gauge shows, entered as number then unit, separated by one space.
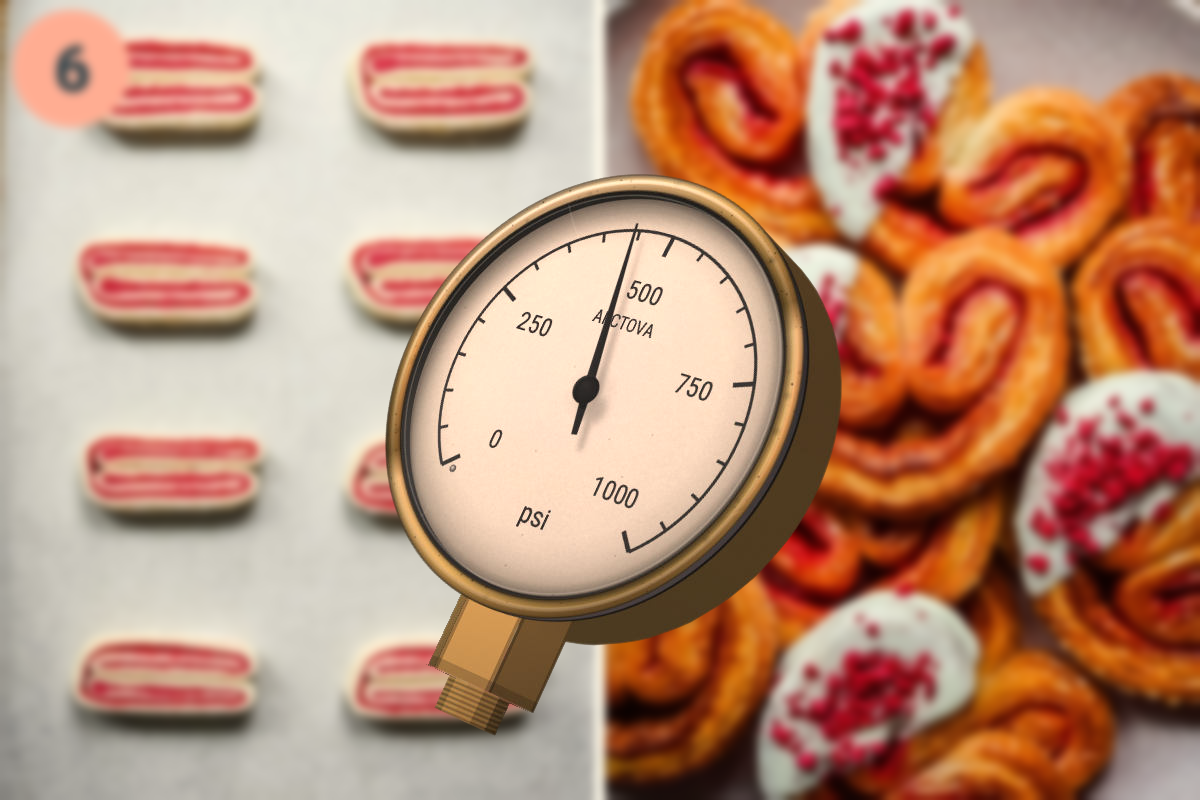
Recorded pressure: 450 psi
